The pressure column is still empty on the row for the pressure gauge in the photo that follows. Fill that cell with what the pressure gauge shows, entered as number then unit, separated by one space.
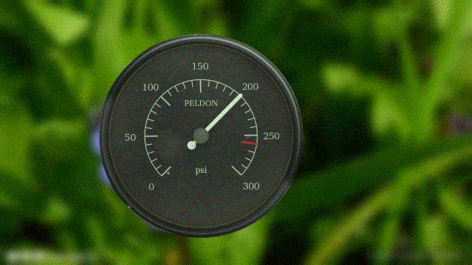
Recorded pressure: 200 psi
